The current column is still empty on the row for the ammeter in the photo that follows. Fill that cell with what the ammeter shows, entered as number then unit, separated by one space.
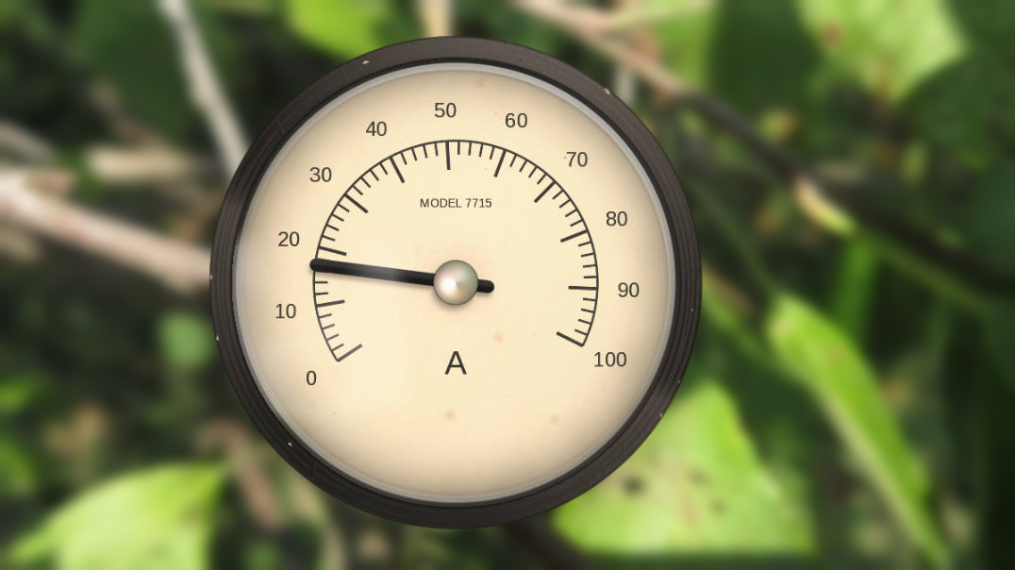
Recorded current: 17 A
